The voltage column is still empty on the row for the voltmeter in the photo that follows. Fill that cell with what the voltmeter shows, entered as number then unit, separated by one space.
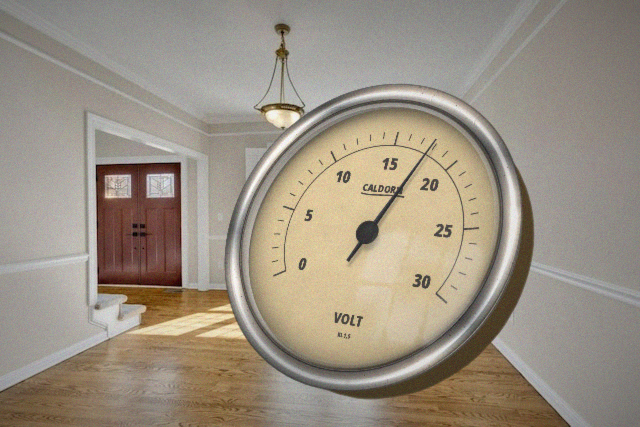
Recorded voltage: 18 V
